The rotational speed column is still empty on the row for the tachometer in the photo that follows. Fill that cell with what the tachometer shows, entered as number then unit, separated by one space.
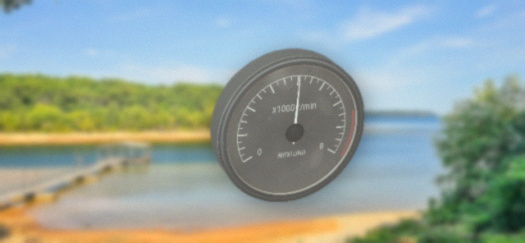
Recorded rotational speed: 4000 rpm
